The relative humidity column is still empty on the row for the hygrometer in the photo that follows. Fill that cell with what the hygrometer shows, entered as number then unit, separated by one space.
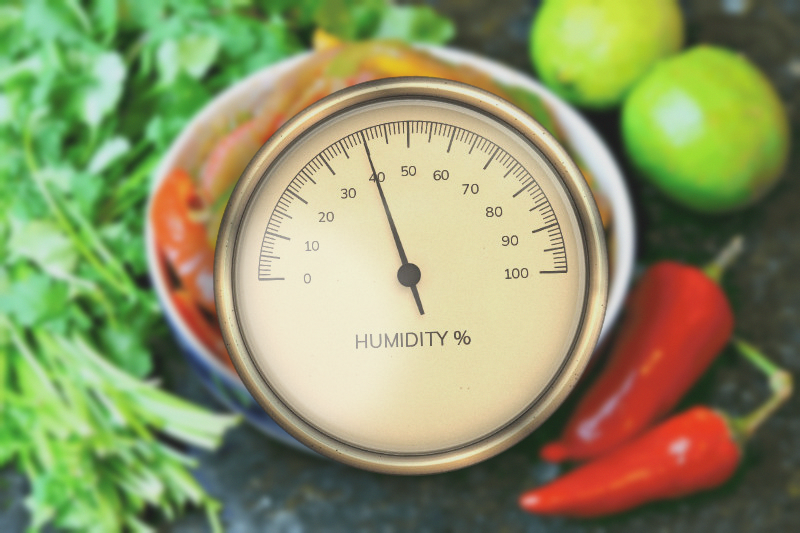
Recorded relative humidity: 40 %
